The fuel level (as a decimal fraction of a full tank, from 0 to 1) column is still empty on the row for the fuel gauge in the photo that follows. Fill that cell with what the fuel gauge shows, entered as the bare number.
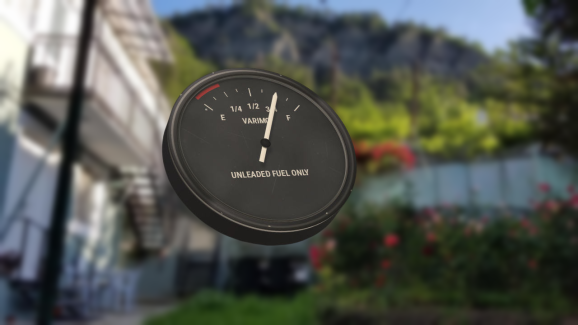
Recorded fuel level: 0.75
